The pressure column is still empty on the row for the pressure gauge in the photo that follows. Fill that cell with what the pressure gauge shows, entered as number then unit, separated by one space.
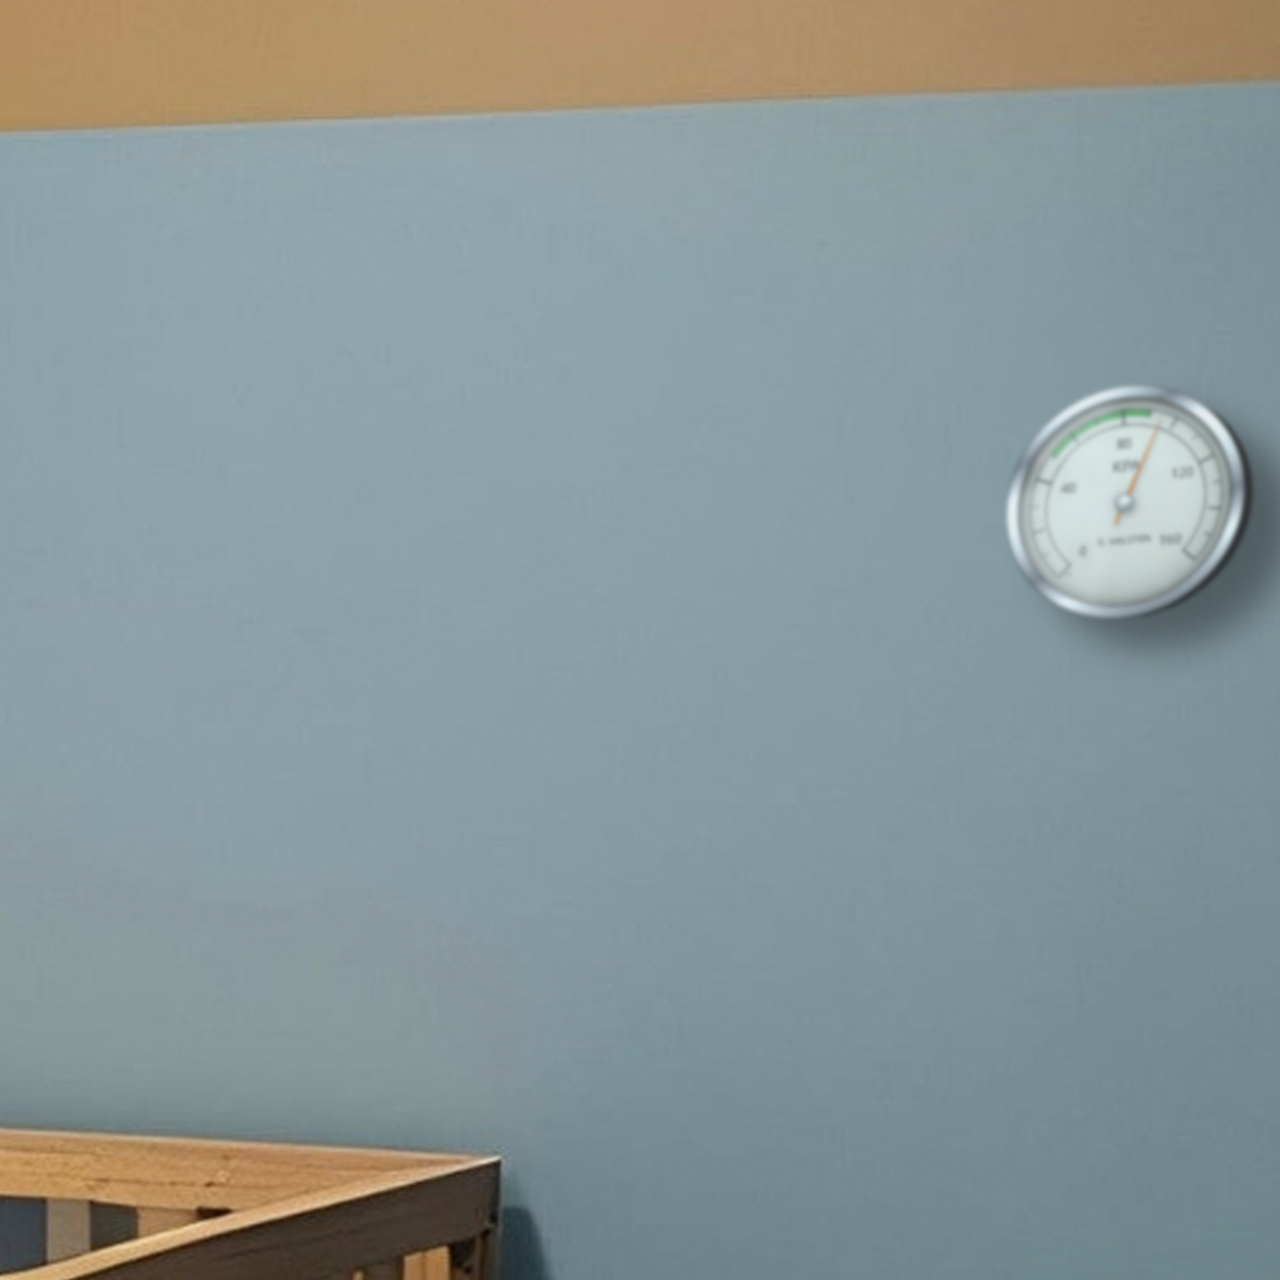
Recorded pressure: 95 kPa
